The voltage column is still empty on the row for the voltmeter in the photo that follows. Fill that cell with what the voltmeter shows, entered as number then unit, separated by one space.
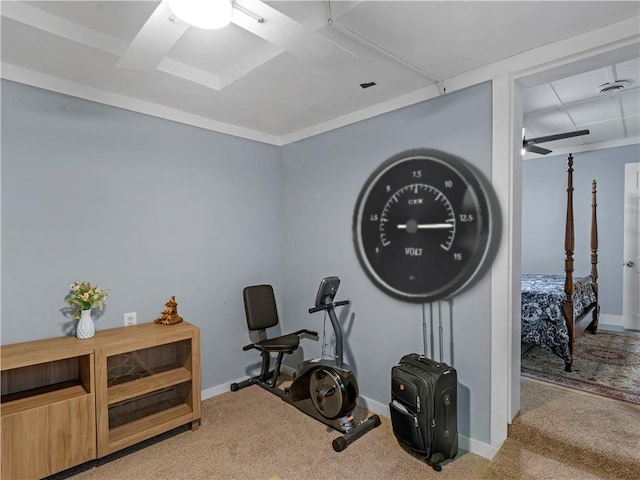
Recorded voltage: 13 V
